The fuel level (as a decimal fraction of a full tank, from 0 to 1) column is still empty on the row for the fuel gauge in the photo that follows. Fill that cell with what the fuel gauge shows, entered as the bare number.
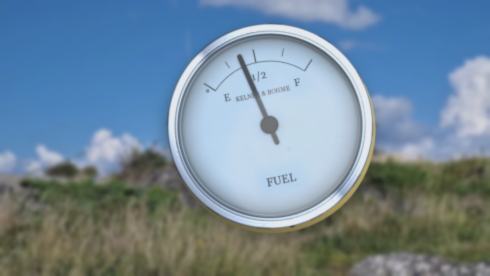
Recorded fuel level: 0.375
